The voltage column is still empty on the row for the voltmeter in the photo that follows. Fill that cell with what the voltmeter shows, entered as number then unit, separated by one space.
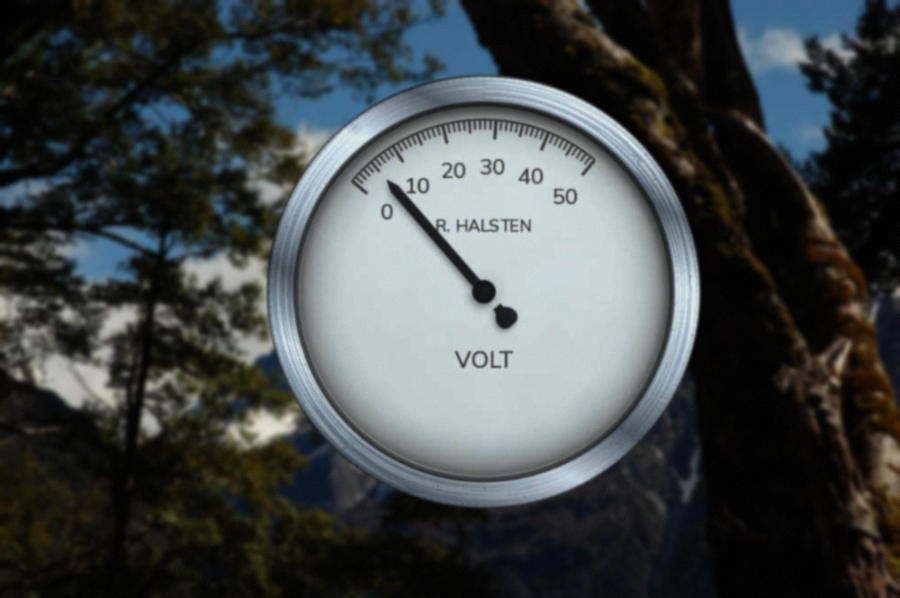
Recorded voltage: 5 V
